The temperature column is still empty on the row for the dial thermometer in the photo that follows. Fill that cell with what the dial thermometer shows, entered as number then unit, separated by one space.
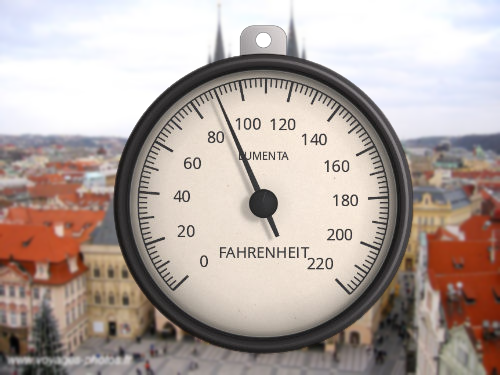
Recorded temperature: 90 °F
